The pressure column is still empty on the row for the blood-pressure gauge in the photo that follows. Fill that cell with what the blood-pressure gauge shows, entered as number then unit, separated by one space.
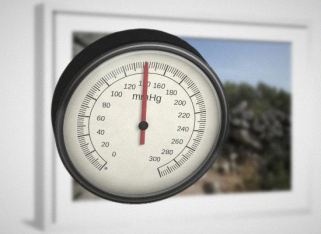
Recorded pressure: 140 mmHg
